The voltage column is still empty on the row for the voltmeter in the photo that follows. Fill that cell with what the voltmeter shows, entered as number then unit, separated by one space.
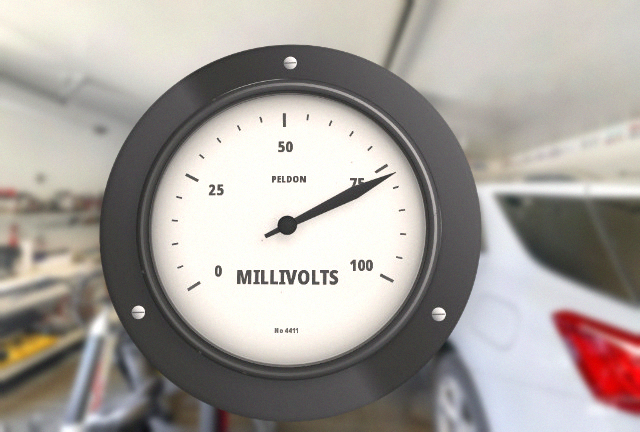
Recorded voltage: 77.5 mV
